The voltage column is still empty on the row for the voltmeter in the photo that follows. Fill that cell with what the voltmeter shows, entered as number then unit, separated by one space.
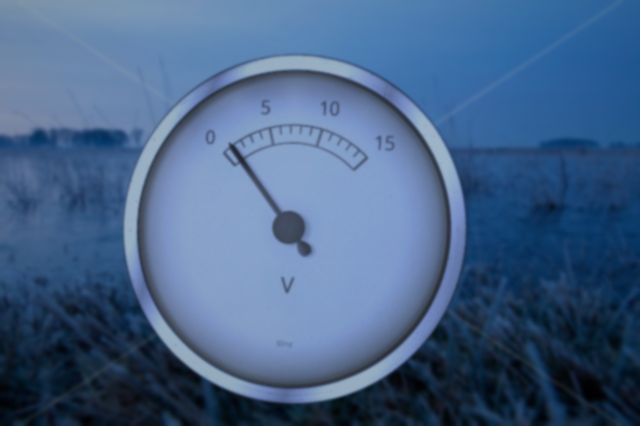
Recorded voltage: 1 V
